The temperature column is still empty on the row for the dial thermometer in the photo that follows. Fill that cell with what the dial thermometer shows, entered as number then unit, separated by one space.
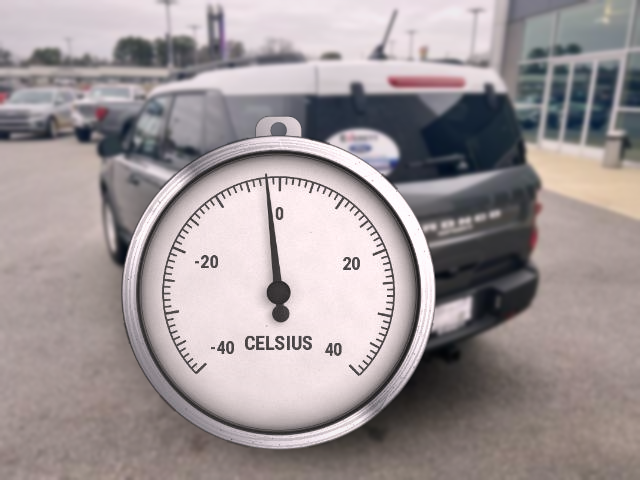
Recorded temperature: -2 °C
